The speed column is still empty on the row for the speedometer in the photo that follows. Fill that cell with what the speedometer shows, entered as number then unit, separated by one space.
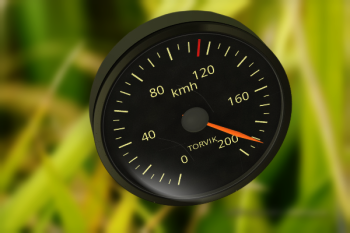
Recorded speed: 190 km/h
